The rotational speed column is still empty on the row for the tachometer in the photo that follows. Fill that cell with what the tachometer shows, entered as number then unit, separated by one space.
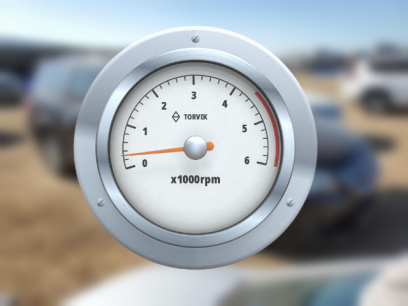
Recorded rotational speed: 300 rpm
